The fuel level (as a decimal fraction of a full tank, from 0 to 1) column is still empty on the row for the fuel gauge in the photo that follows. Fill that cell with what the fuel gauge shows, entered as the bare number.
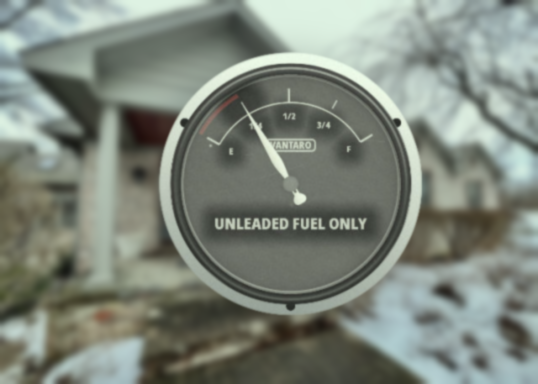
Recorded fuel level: 0.25
